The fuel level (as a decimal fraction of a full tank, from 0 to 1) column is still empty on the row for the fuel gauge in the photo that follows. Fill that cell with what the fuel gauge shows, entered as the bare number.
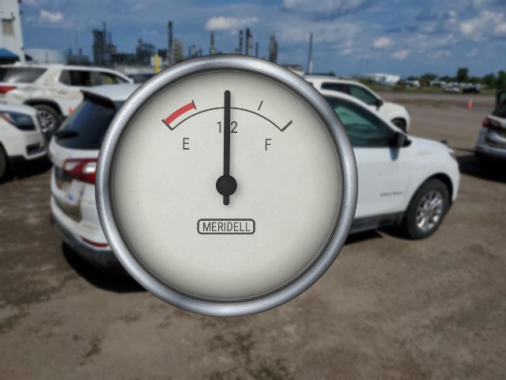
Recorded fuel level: 0.5
